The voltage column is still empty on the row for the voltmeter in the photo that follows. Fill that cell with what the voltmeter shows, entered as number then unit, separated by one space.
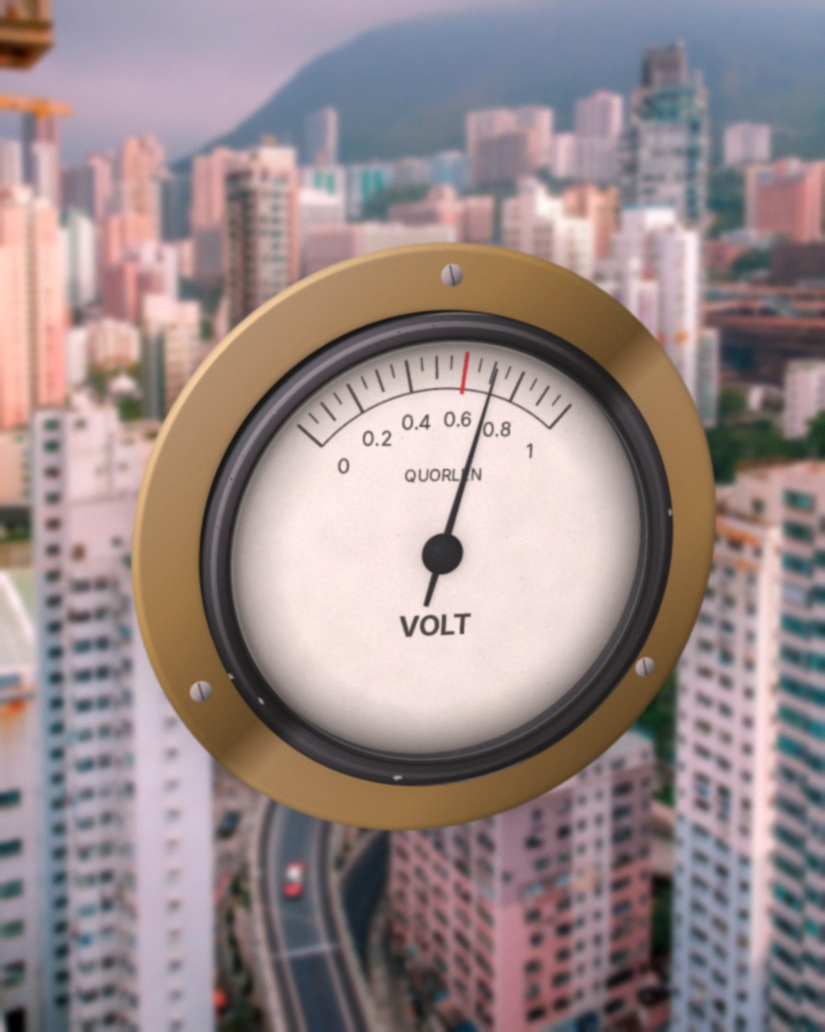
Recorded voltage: 0.7 V
